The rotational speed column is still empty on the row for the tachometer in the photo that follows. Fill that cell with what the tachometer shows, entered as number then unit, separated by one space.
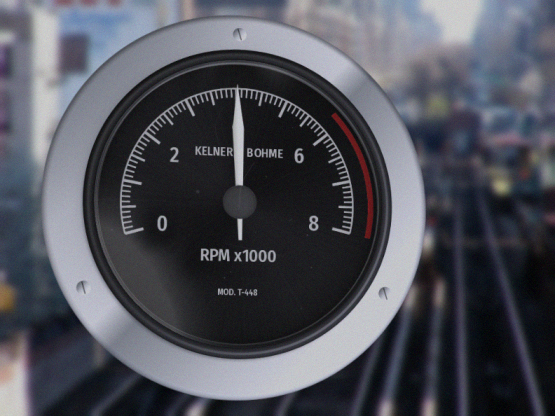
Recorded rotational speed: 4000 rpm
